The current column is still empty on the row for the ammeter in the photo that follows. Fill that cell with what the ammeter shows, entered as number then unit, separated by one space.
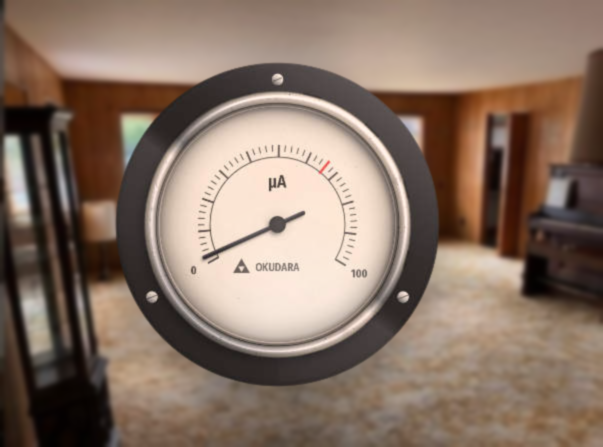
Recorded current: 2 µA
